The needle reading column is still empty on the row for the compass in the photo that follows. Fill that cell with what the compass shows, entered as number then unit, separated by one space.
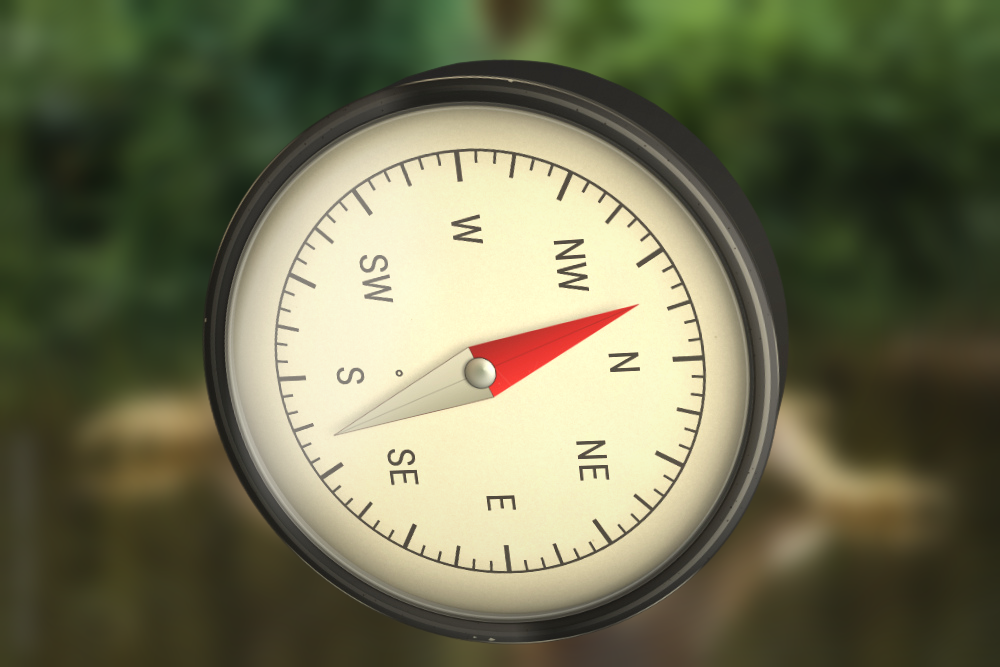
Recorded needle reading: 340 °
